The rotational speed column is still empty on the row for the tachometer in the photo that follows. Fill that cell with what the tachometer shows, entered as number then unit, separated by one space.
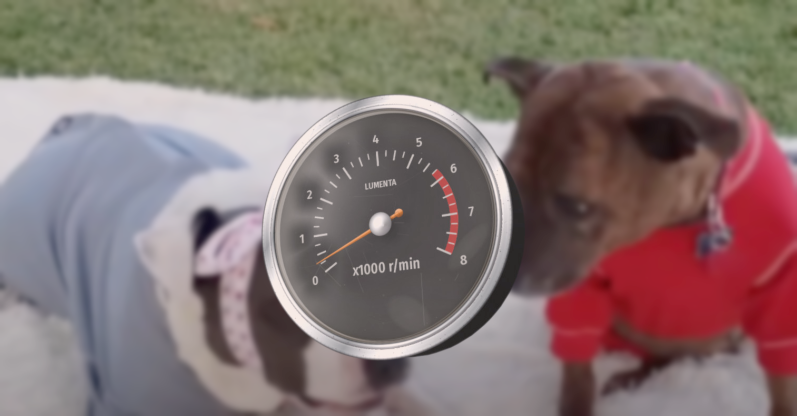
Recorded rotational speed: 250 rpm
